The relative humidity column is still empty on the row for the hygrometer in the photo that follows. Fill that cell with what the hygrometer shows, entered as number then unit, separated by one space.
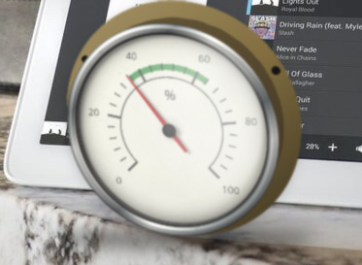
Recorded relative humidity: 36 %
